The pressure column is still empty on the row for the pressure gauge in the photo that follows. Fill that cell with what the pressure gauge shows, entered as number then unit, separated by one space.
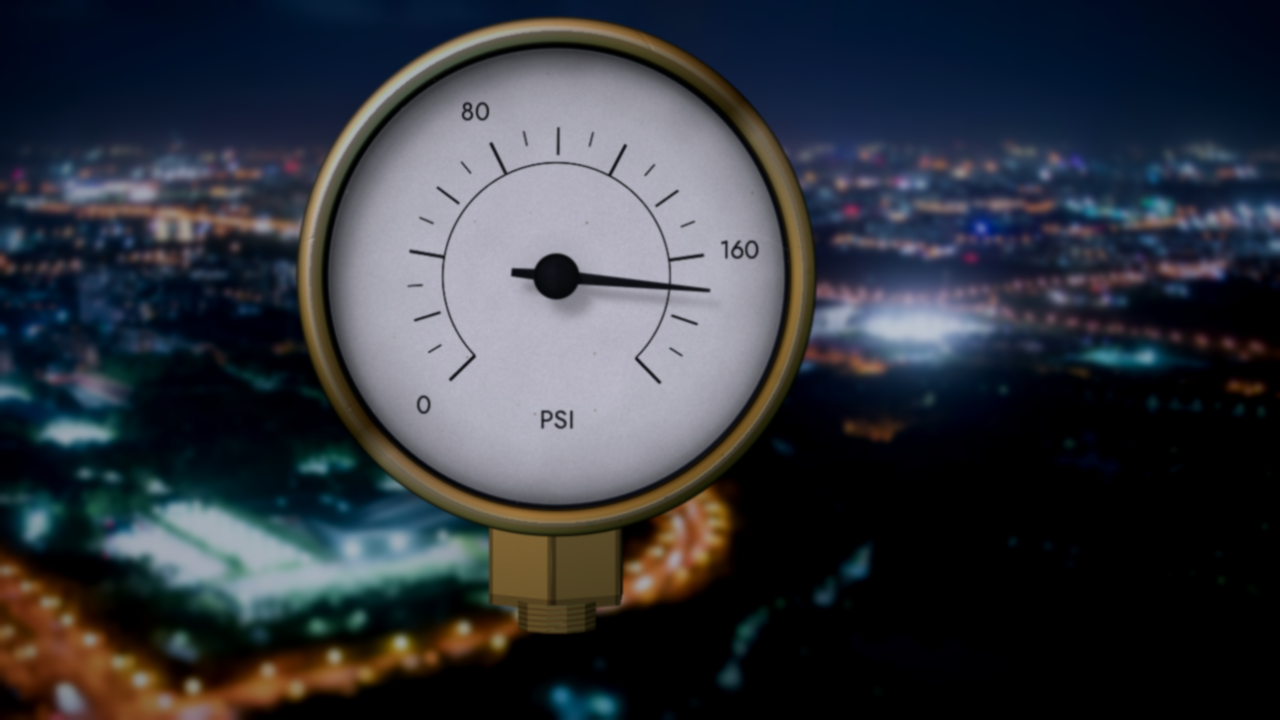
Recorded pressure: 170 psi
